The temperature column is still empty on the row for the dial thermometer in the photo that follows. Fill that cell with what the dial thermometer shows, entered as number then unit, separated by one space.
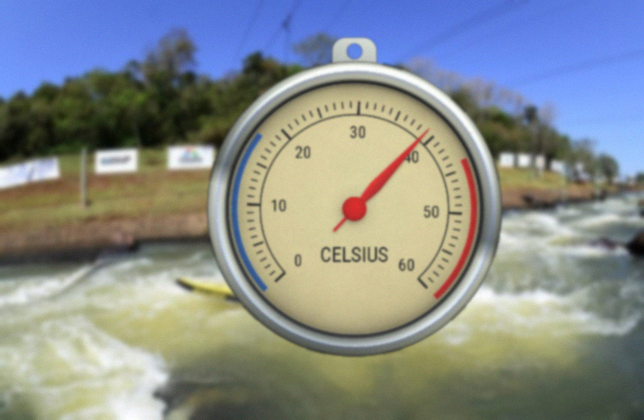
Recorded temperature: 39 °C
